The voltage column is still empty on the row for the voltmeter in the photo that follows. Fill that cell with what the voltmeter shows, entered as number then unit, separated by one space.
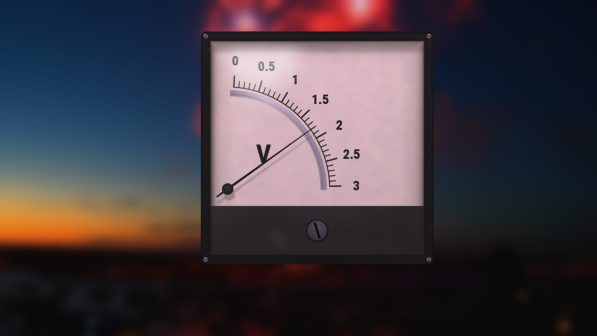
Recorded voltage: 1.8 V
